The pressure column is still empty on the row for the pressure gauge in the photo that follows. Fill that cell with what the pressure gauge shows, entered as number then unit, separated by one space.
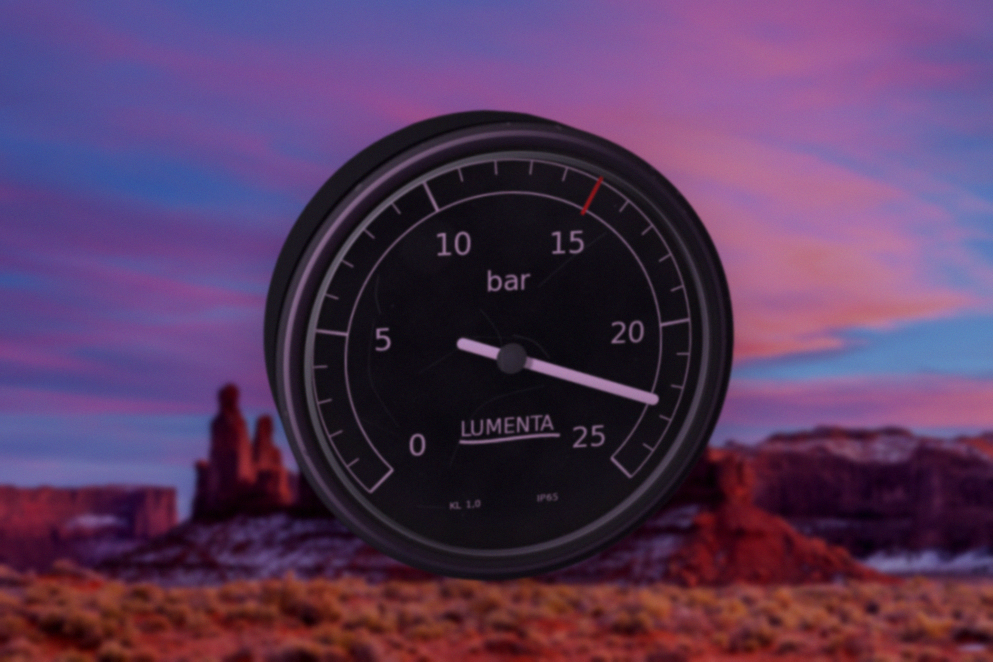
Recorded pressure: 22.5 bar
